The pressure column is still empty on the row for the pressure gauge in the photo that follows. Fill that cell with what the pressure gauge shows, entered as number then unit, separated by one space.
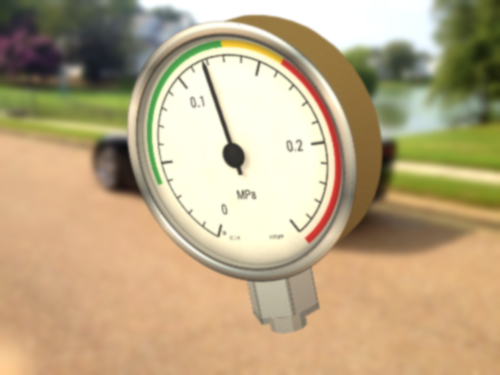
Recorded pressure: 0.12 MPa
